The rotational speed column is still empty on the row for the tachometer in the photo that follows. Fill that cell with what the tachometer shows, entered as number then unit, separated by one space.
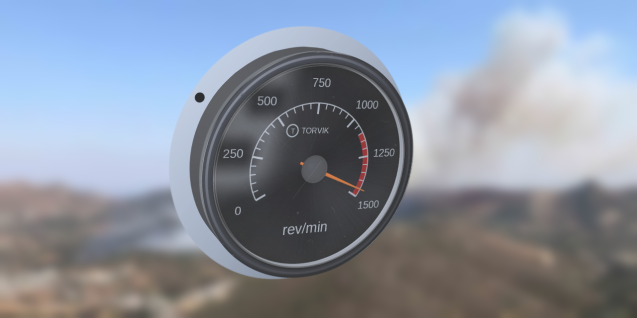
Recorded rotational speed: 1450 rpm
